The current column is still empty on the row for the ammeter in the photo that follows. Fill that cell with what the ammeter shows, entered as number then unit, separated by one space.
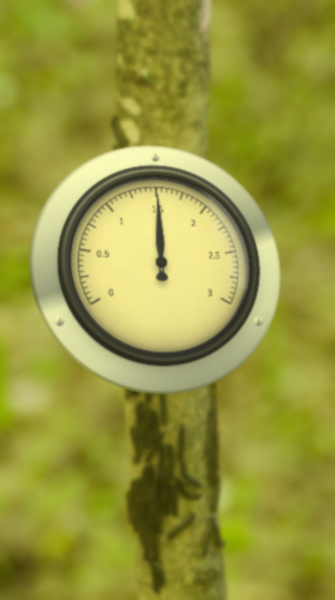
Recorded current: 1.5 A
